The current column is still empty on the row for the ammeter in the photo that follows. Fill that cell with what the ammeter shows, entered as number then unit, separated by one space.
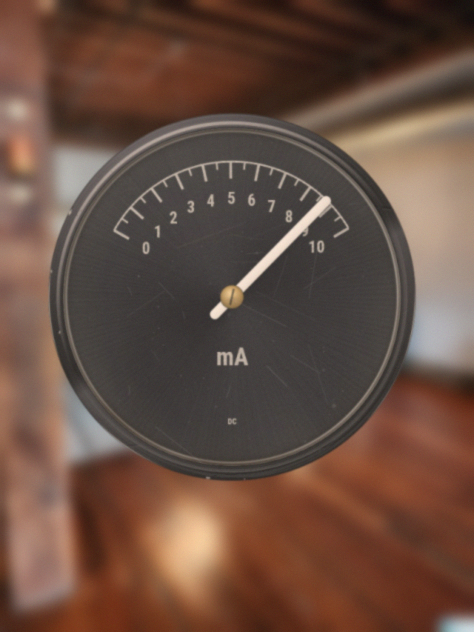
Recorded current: 8.75 mA
